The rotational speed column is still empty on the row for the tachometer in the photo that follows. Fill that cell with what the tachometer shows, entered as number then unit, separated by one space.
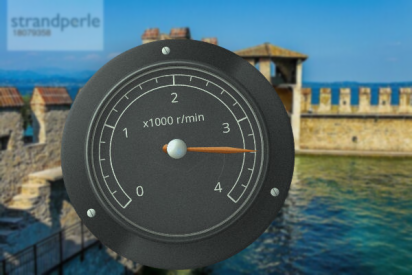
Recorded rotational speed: 3400 rpm
